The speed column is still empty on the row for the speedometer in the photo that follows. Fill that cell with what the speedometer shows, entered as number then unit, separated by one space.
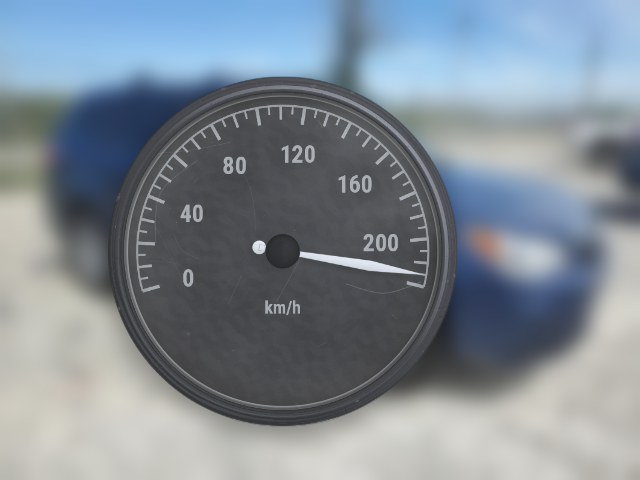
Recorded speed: 215 km/h
